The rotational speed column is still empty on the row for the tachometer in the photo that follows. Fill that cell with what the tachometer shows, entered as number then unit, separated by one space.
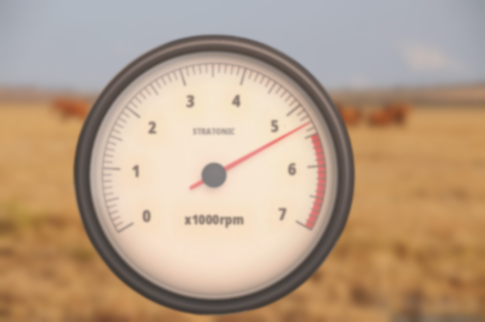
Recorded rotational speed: 5300 rpm
